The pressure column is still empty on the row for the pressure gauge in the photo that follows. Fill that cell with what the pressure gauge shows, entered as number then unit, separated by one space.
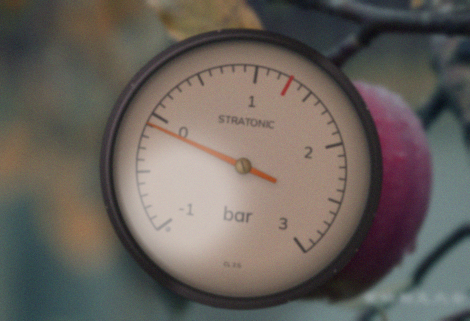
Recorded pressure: -0.1 bar
